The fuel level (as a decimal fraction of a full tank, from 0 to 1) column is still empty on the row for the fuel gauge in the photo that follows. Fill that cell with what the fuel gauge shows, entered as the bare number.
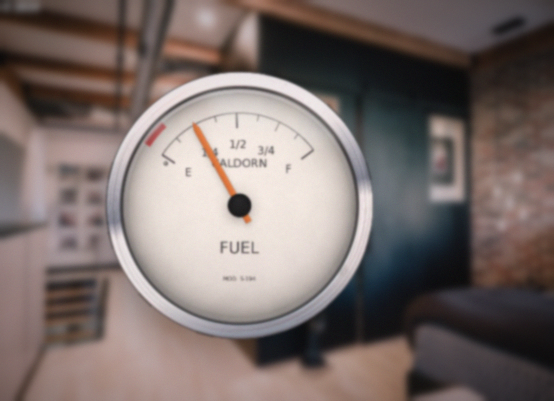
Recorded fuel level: 0.25
